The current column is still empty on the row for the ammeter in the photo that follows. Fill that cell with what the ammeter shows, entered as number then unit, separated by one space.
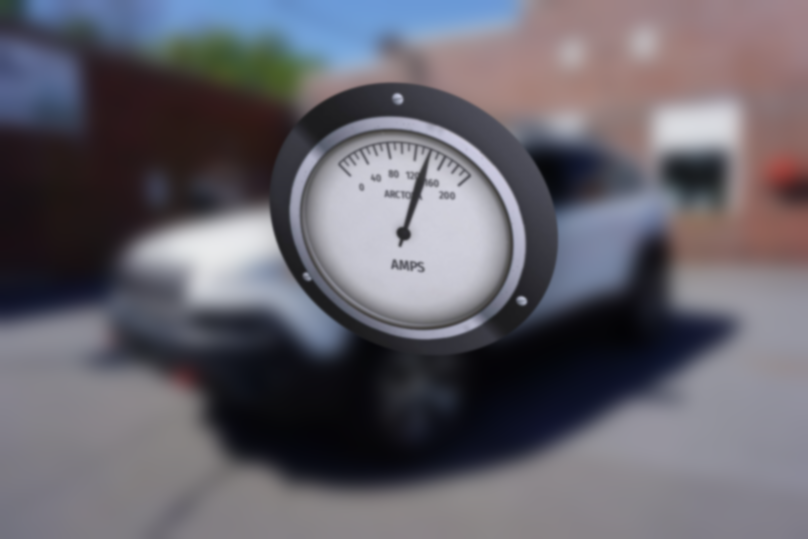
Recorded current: 140 A
